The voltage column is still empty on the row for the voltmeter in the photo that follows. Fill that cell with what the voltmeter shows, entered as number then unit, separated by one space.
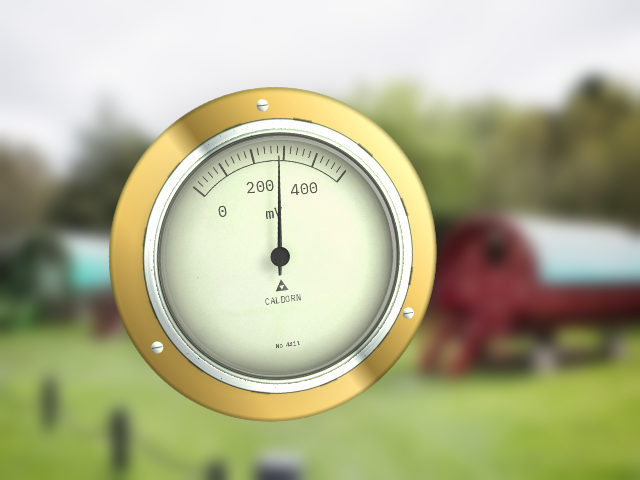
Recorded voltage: 280 mV
